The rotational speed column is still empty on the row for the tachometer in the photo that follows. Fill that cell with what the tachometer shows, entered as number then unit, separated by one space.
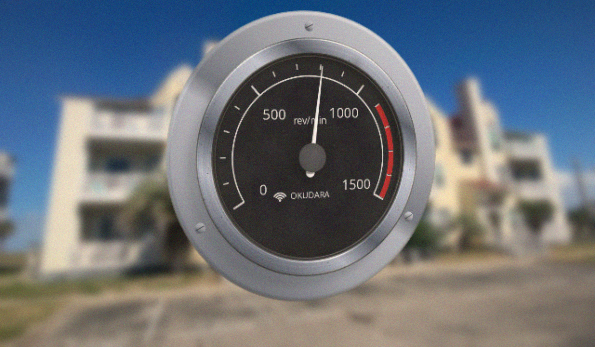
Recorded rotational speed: 800 rpm
